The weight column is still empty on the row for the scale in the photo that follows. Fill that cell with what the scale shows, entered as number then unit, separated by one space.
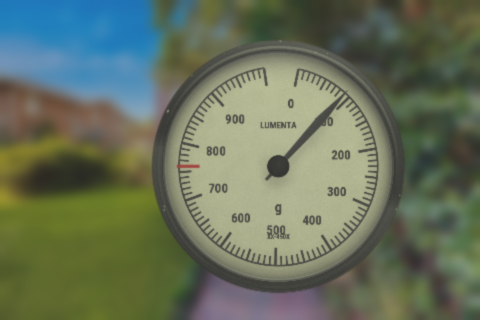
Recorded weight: 90 g
